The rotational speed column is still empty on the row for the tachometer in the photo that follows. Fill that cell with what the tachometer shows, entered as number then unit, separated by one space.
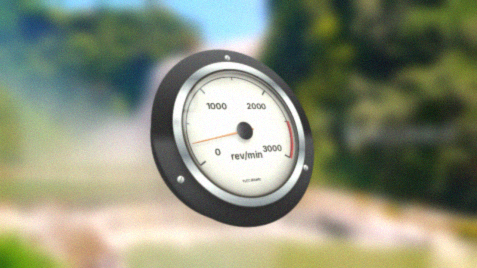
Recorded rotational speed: 250 rpm
